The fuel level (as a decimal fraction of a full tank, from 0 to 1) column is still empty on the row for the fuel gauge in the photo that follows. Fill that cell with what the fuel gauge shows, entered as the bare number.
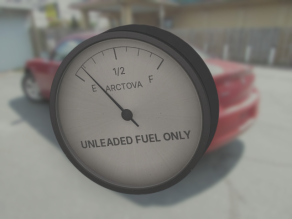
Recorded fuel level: 0.125
